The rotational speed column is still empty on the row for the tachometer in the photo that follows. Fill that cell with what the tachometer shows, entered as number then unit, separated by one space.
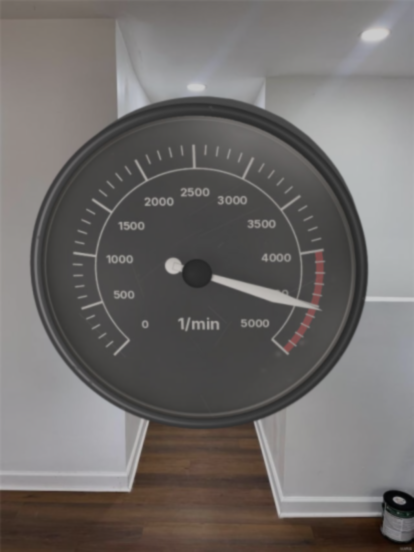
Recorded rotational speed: 4500 rpm
